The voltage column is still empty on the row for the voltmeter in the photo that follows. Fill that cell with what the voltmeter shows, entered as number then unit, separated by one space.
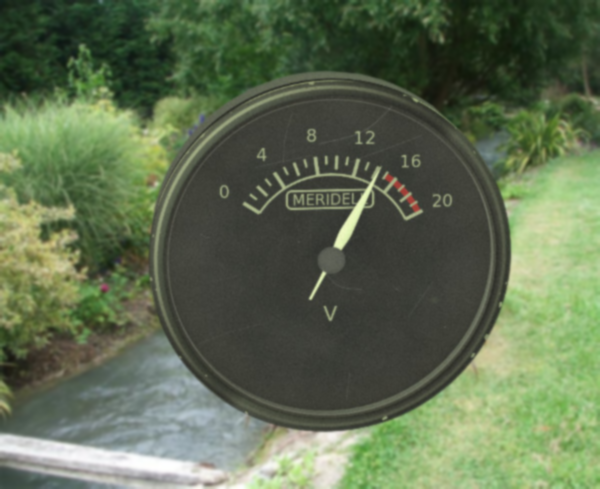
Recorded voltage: 14 V
